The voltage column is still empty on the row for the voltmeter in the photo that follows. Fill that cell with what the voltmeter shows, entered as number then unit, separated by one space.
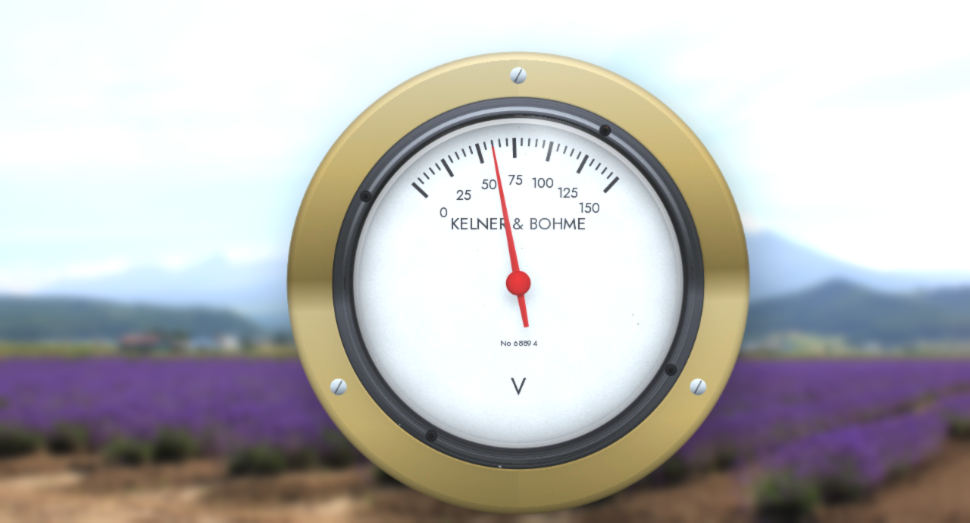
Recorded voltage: 60 V
